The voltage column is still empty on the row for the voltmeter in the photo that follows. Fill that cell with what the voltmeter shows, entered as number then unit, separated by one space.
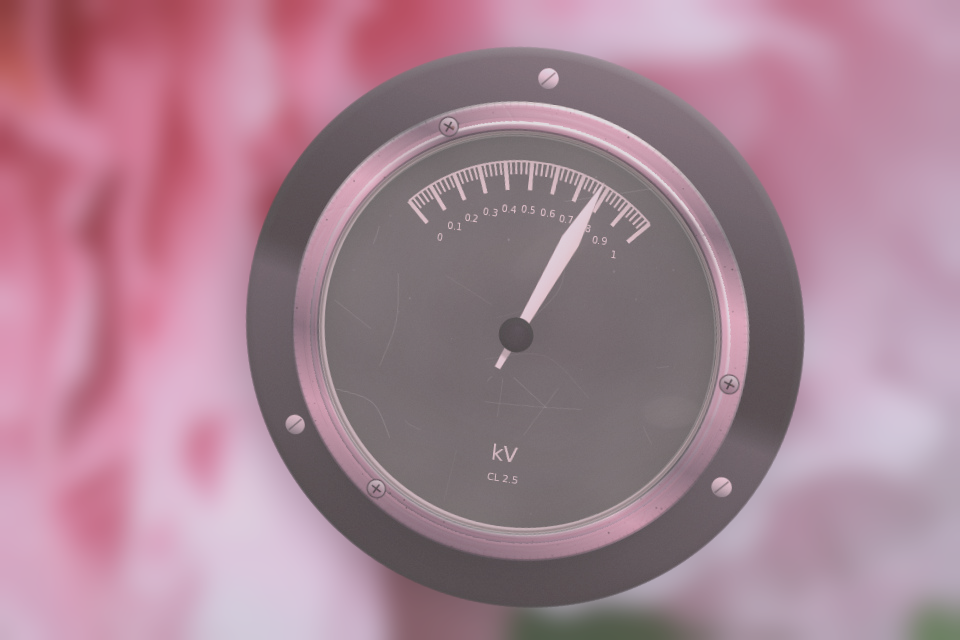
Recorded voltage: 0.78 kV
